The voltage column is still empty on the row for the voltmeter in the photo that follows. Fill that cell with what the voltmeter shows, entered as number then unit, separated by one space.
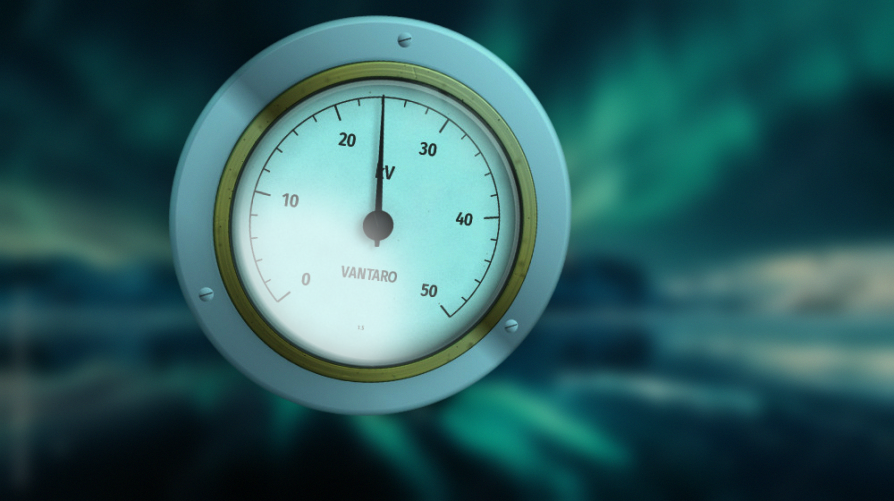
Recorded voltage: 24 kV
